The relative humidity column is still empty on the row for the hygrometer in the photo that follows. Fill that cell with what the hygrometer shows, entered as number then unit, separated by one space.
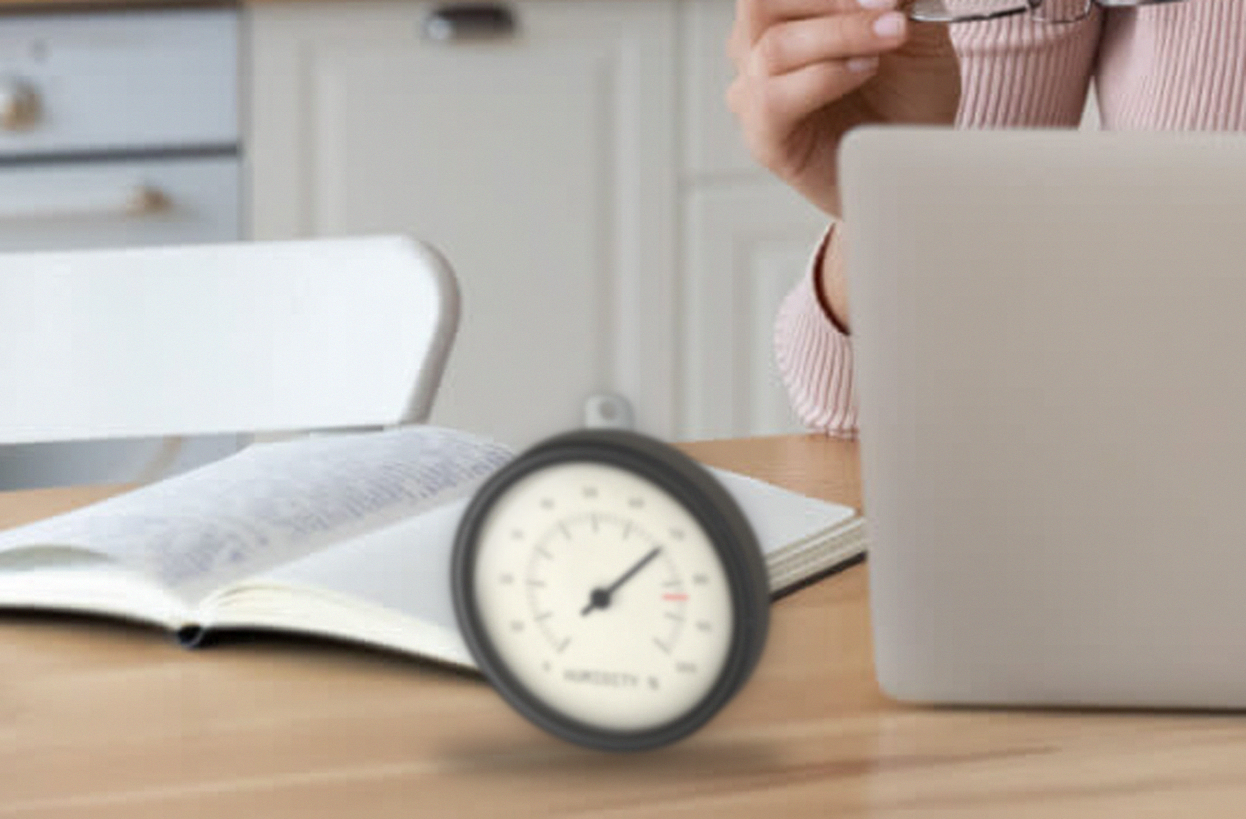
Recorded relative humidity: 70 %
